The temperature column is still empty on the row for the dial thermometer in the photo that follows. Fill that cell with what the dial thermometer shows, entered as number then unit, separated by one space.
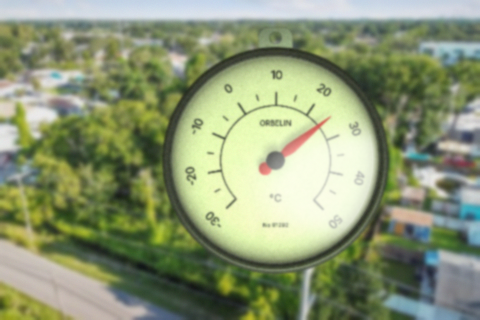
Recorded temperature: 25 °C
